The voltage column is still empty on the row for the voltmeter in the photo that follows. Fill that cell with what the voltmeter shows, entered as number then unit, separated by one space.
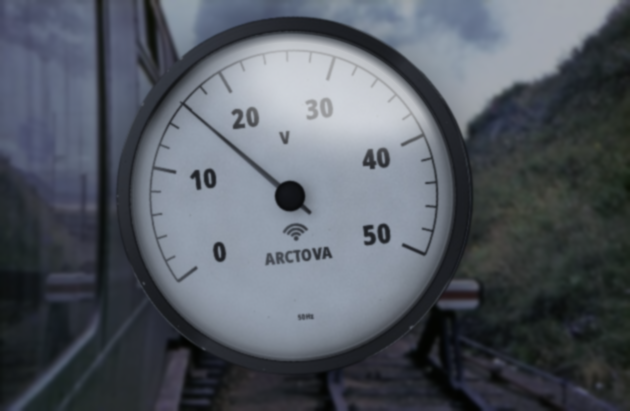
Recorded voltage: 16 V
